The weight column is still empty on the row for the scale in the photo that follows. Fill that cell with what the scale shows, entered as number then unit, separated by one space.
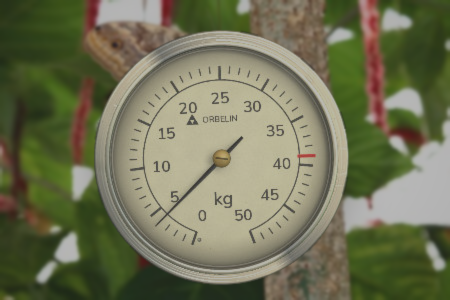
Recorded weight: 4 kg
